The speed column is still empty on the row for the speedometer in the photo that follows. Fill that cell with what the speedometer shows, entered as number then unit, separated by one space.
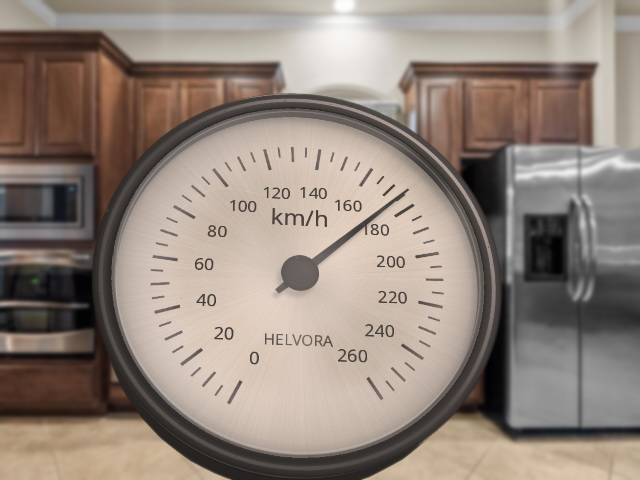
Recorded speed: 175 km/h
